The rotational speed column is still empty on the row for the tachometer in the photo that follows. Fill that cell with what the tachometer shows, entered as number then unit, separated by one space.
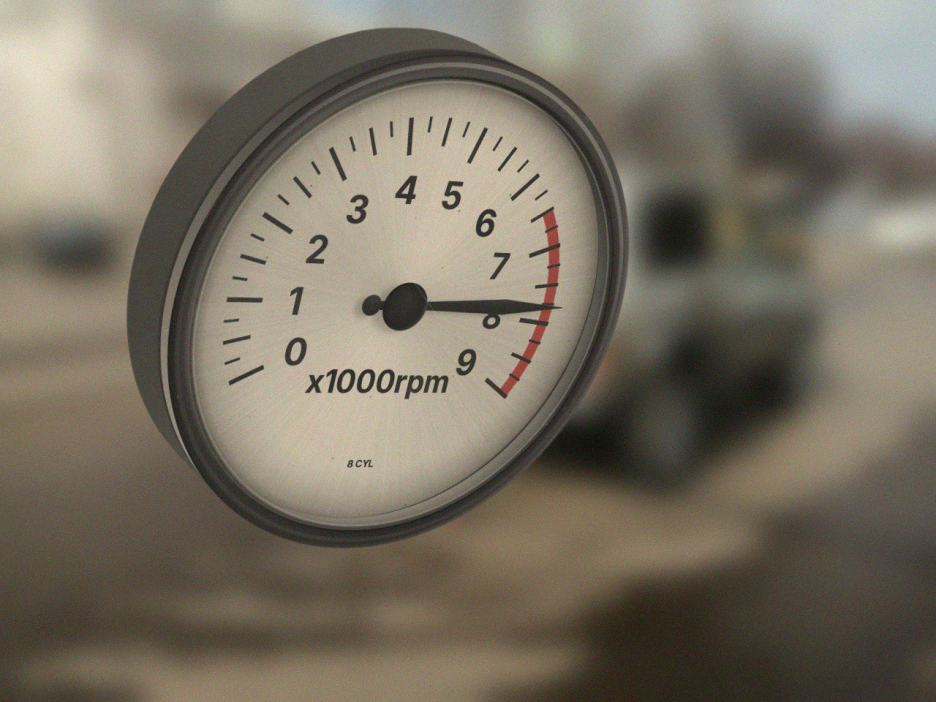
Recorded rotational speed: 7750 rpm
